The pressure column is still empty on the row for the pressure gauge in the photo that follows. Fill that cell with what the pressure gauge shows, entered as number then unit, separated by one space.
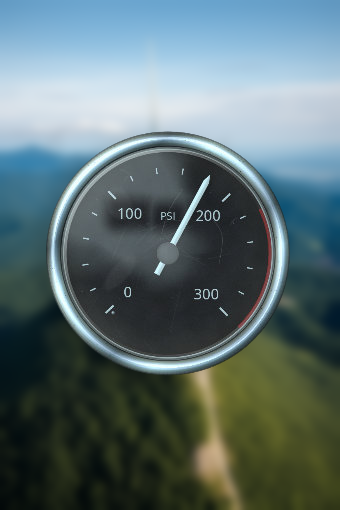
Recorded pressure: 180 psi
